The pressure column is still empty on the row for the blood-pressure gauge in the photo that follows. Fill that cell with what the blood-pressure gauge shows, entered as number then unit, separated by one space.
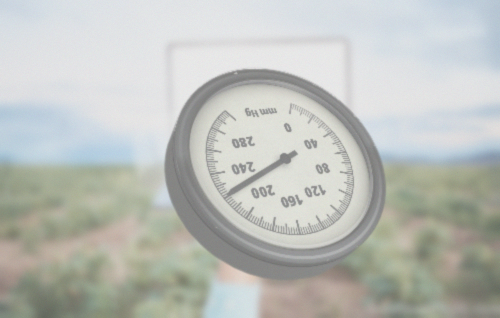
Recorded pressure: 220 mmHg
